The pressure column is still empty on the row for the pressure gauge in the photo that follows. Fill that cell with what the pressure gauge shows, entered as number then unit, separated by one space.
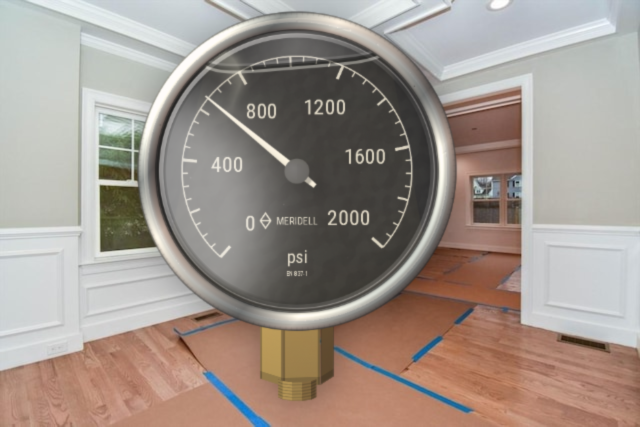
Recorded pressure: 650 psi
